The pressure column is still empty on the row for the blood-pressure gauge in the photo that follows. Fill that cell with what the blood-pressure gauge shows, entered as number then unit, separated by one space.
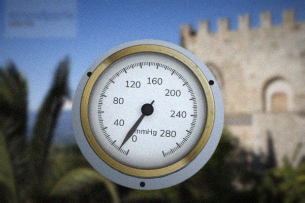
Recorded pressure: 10 mmHg
